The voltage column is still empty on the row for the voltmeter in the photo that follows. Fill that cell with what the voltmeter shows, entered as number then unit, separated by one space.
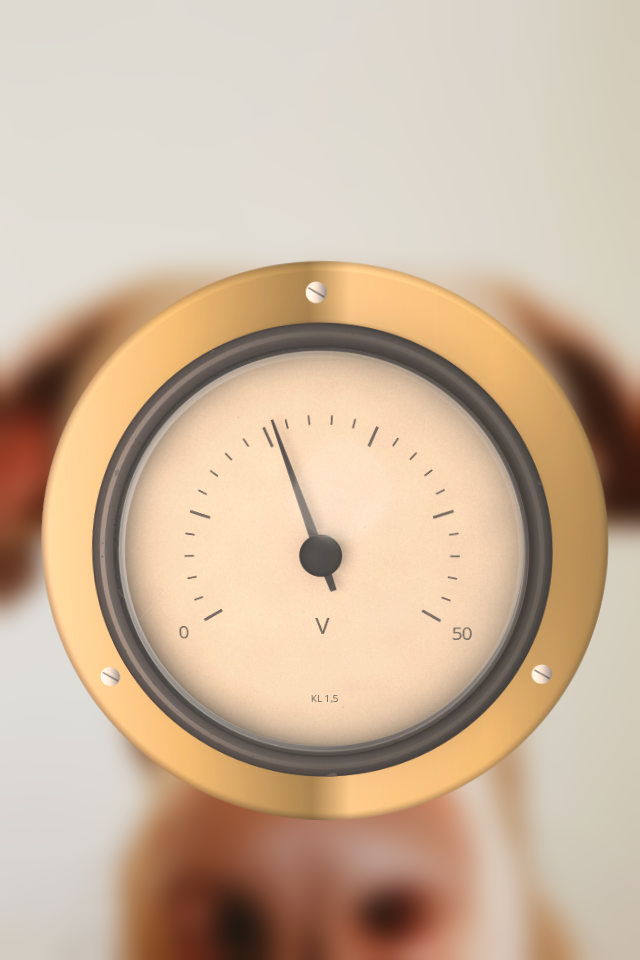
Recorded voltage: 21 V
